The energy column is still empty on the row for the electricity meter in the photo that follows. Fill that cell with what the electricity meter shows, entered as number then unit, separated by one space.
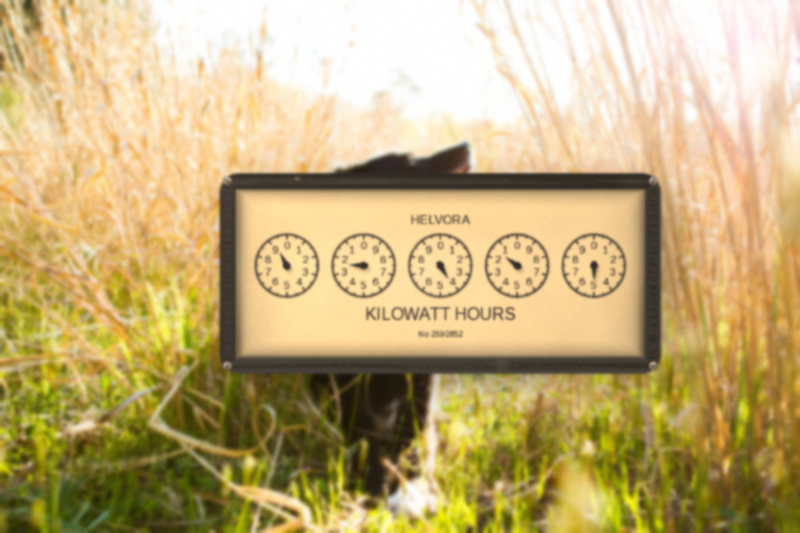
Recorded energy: 92415 kWh
